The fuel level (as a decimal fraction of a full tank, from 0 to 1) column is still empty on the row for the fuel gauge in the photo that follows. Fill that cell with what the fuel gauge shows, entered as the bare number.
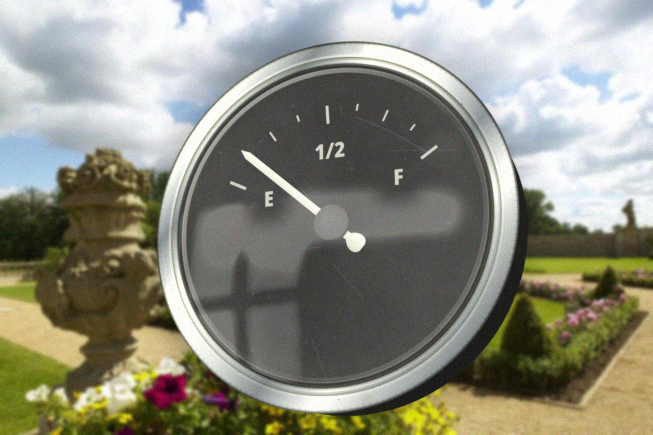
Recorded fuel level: 0.125
